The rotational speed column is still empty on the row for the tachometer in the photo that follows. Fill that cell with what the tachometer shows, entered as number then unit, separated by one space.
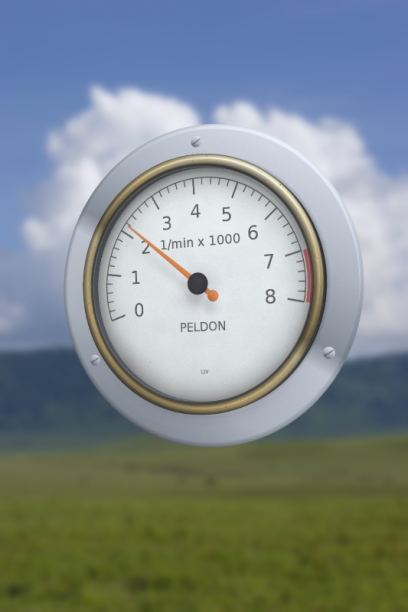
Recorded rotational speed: 2200 rpm
